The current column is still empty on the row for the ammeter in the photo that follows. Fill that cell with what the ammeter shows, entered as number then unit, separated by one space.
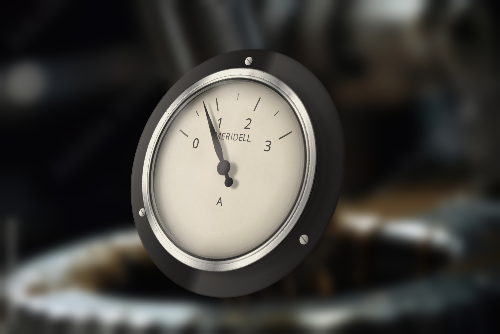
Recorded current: 0.75 A
